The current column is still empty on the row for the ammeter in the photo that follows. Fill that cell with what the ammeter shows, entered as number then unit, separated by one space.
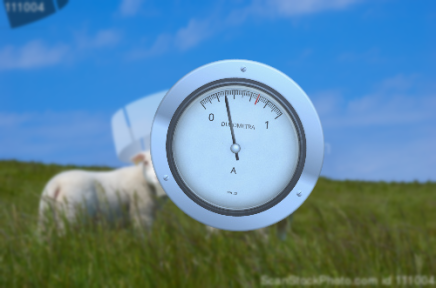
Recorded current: 0.3 A
